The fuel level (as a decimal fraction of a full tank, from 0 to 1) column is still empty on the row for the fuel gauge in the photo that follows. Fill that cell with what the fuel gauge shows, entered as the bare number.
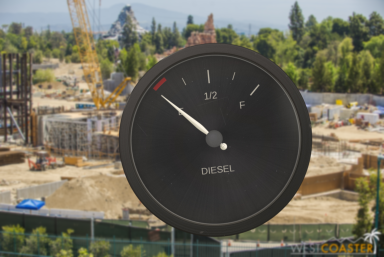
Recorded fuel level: 0
